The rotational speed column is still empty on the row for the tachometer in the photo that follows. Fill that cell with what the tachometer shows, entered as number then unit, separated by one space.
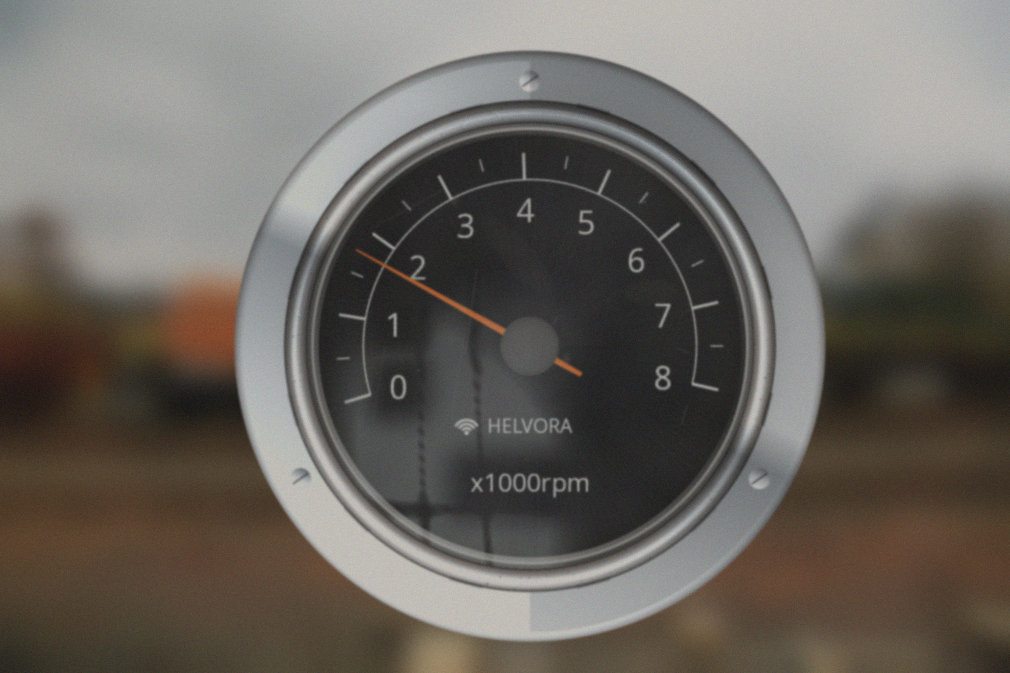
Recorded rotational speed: 1750 rpm
